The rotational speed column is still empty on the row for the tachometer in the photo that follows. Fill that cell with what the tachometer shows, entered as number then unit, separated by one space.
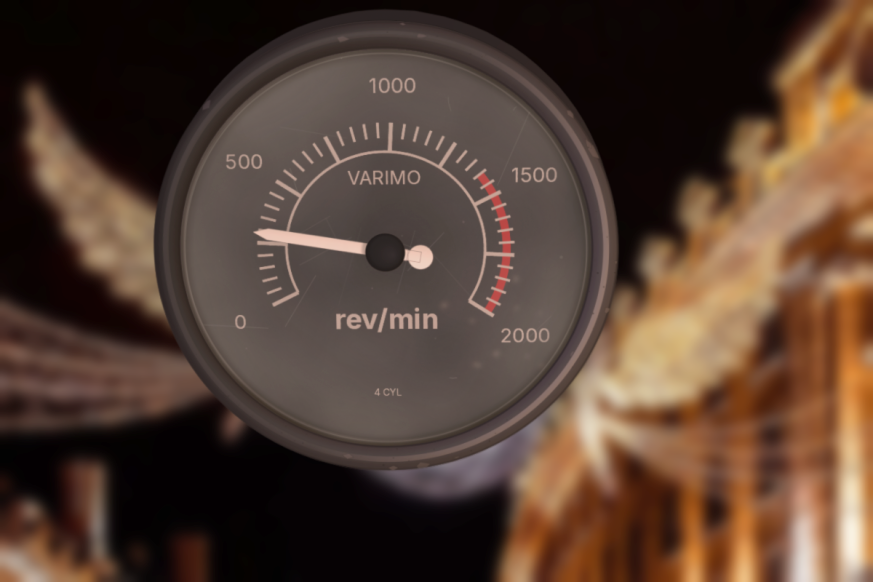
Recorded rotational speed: 300 rpm
